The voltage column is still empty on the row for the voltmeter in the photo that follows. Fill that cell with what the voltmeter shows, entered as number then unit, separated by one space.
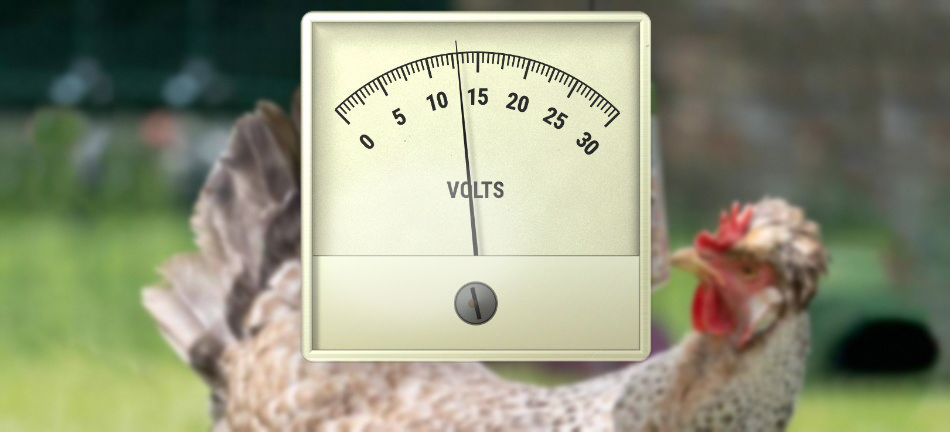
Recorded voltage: 13 V
